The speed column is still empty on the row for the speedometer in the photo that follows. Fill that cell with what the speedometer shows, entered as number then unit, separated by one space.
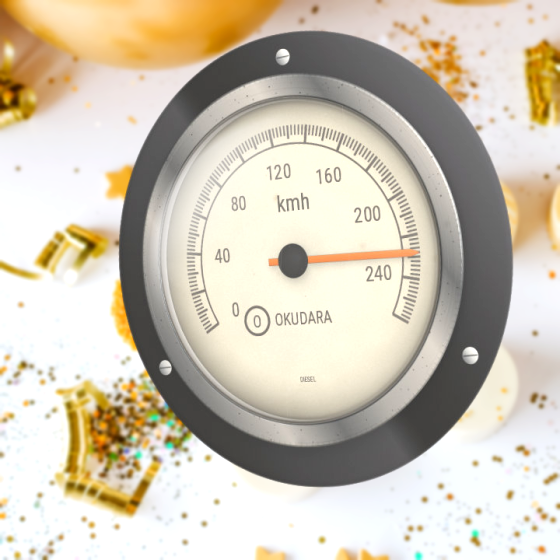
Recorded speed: 228 km/h
